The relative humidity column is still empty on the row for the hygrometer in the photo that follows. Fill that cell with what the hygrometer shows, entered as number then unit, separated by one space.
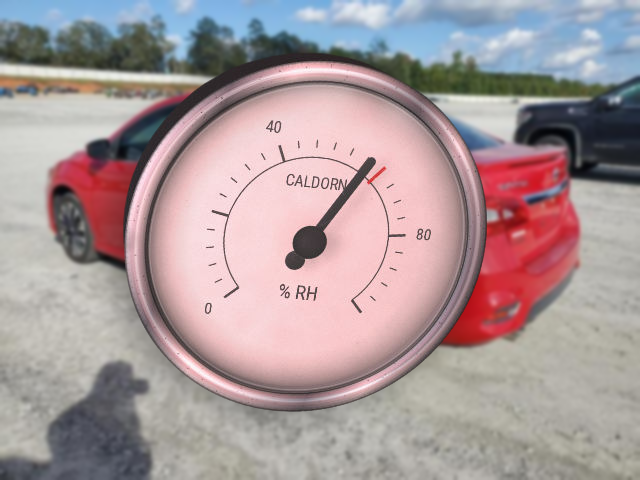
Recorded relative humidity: 60 %
